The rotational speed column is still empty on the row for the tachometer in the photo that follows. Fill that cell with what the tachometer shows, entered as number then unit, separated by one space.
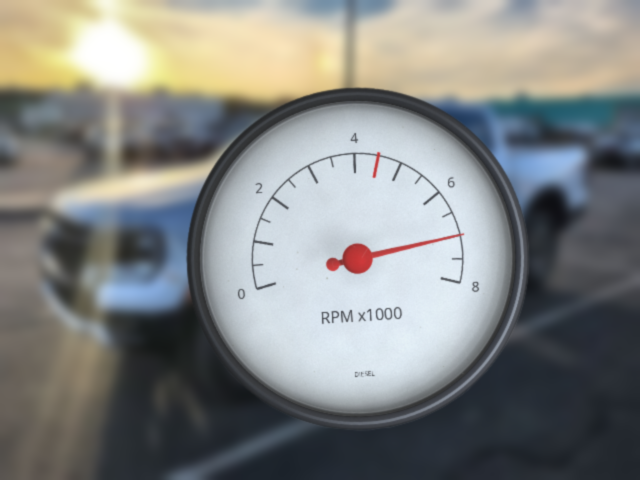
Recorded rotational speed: 7000 rpm
